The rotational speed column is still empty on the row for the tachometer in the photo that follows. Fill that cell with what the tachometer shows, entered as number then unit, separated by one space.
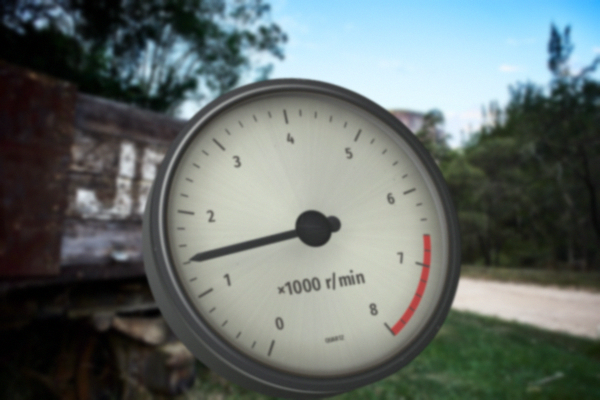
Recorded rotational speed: 1400 rpm
